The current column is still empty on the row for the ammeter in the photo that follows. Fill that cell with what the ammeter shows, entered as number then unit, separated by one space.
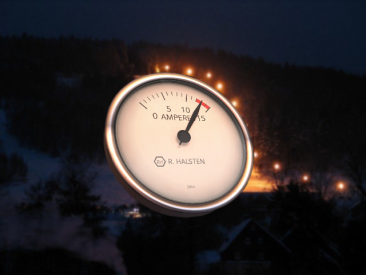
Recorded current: 13 A
